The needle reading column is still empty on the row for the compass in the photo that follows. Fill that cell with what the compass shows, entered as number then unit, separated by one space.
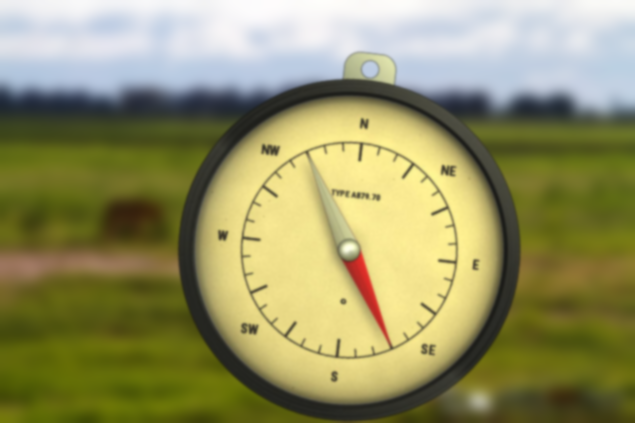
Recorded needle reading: 150 °
